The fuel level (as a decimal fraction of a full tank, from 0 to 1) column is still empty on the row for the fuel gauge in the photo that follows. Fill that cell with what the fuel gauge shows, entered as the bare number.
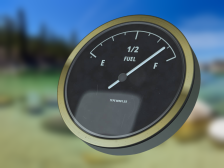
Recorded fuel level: 0.875
